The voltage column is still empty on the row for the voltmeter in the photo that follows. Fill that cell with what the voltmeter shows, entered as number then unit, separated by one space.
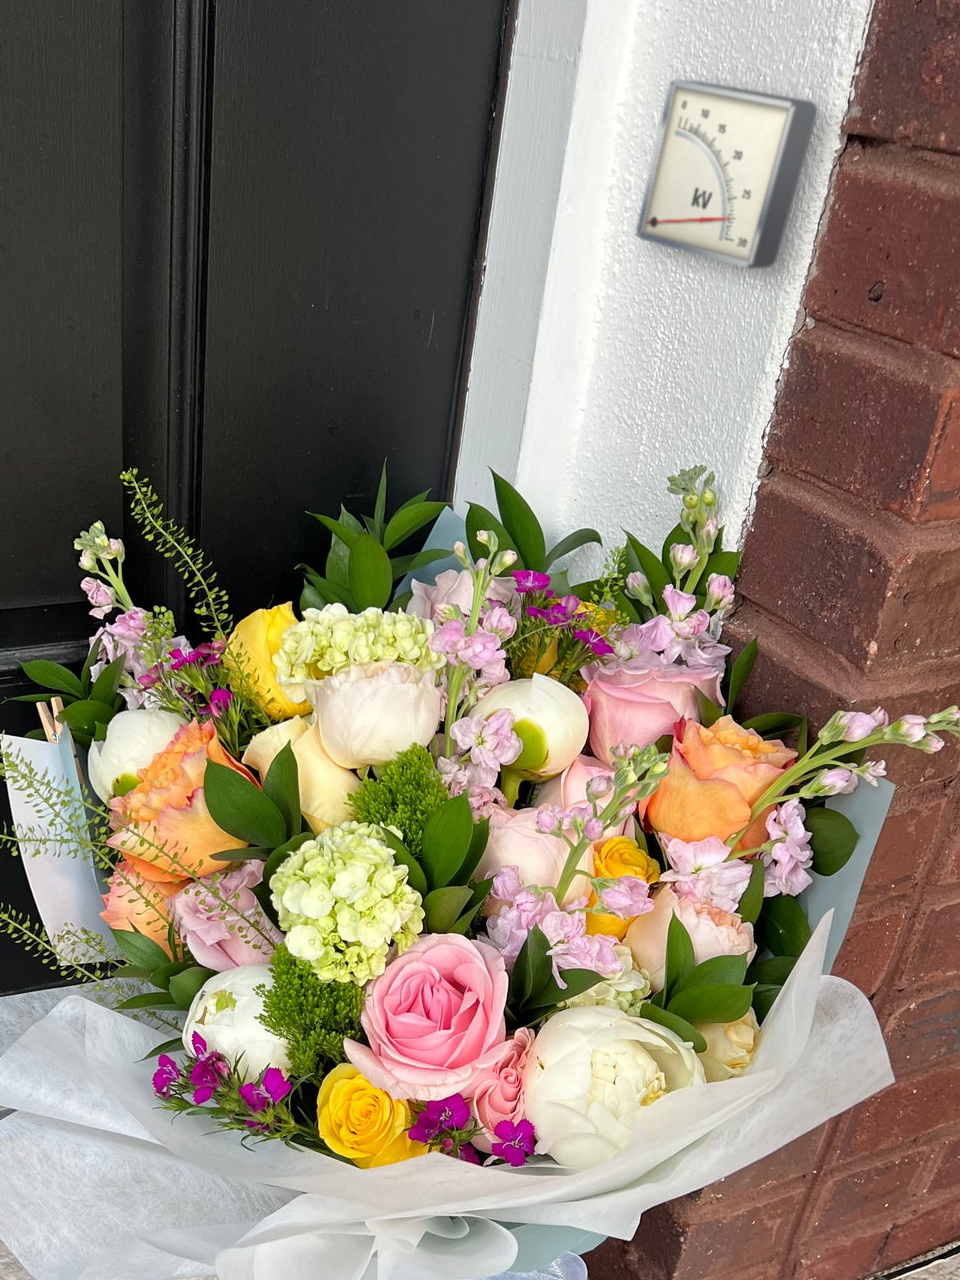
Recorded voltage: 27.5 kV
